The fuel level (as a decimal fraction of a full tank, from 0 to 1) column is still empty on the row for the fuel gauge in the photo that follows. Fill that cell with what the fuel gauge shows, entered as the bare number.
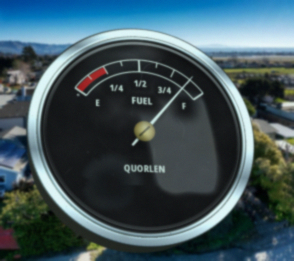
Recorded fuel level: 0.875
